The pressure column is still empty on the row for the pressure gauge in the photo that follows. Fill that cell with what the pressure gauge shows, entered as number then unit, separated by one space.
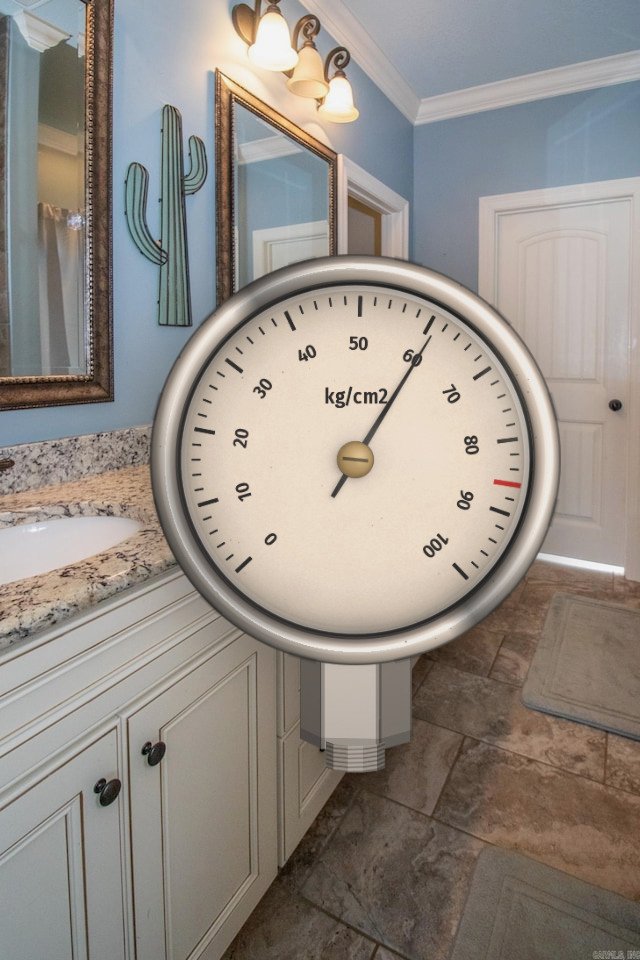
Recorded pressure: 61 kg/cm²
